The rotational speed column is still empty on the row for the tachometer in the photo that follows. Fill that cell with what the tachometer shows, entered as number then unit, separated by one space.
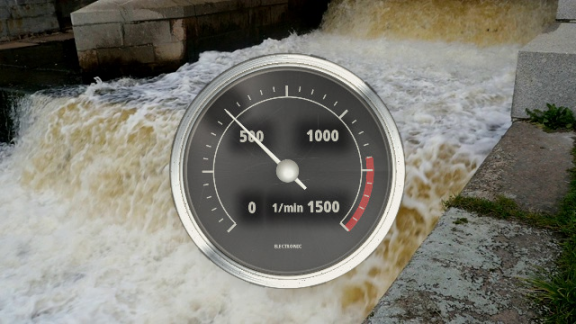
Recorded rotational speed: 500 rpm
